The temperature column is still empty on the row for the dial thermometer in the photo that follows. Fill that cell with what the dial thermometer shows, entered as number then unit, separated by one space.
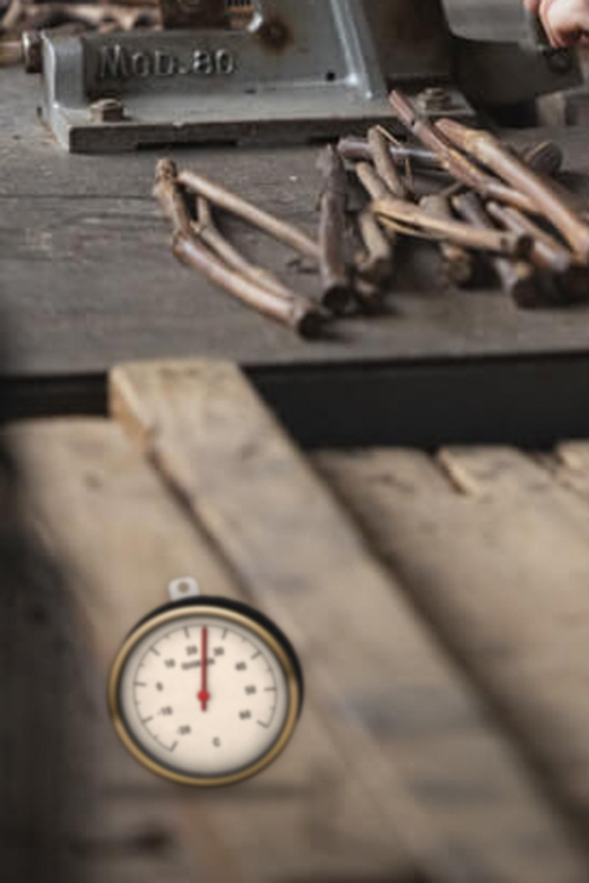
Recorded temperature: 25 °C
